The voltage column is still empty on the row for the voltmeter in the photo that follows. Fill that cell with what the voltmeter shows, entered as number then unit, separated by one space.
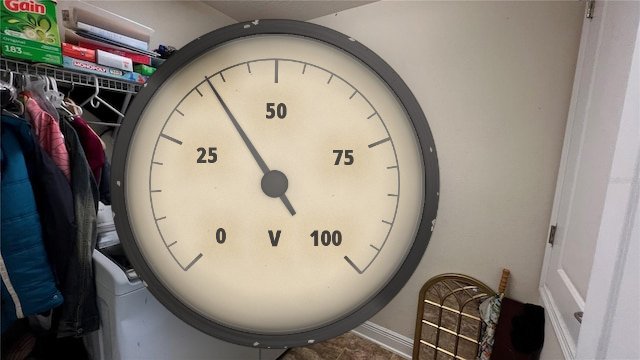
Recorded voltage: 37.5 V
